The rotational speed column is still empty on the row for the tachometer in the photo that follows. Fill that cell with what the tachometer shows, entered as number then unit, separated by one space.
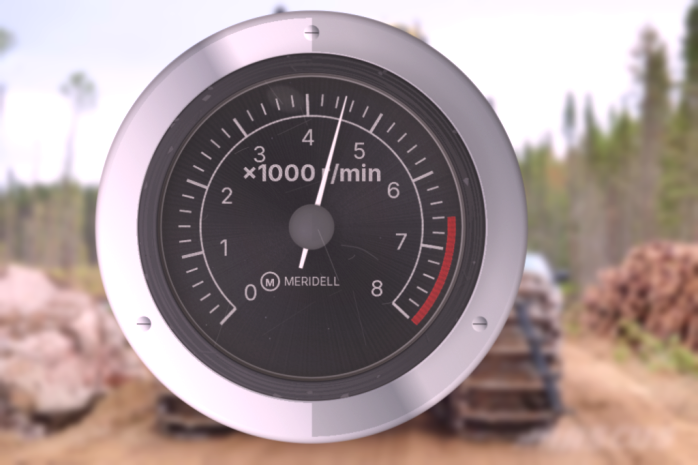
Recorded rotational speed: 4500 rpm
